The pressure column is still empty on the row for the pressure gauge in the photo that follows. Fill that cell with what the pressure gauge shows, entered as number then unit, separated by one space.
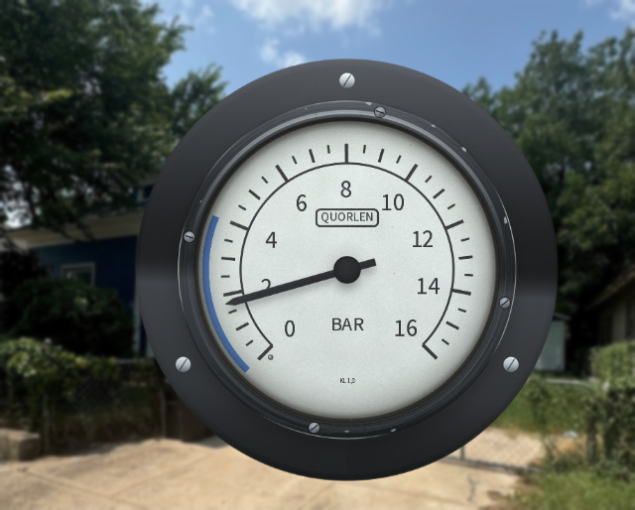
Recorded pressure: 1.75 bar
